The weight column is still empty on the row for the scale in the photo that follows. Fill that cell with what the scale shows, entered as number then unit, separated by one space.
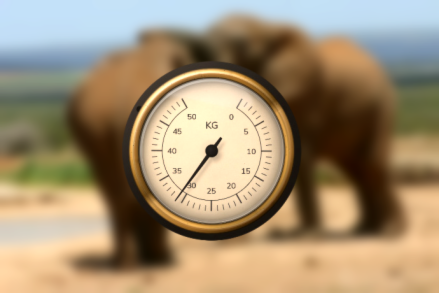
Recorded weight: 31 kg
